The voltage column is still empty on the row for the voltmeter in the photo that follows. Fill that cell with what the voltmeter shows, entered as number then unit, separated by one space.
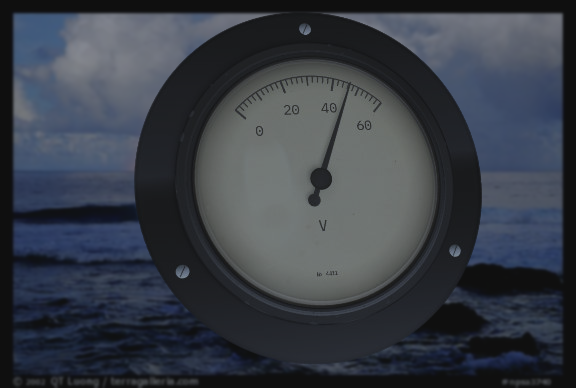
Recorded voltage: 46 V
